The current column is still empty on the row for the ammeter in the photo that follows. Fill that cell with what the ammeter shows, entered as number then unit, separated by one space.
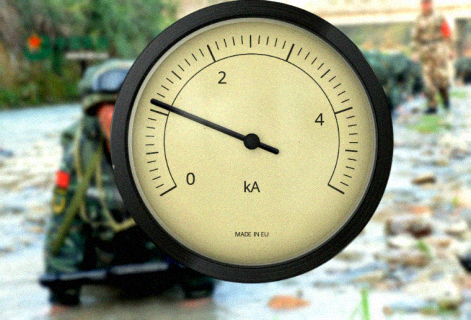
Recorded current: 1.1 kA
